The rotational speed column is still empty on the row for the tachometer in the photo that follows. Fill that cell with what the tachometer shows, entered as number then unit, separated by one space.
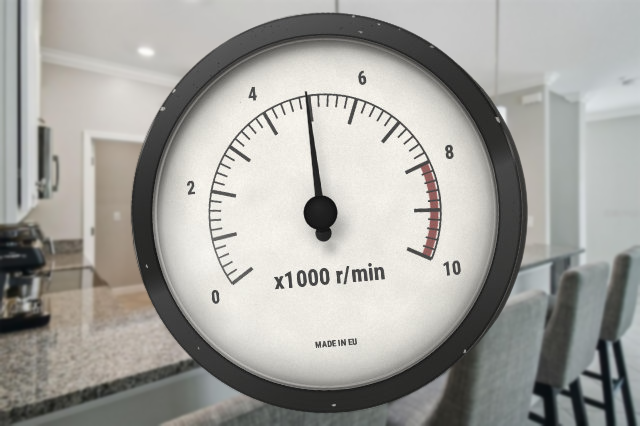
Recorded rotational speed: 5000 rpm
